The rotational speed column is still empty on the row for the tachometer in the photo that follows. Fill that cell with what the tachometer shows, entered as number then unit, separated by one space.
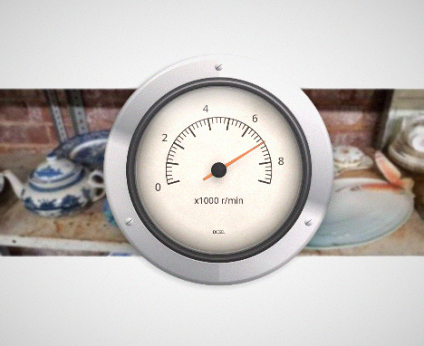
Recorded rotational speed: 7000 rpm
